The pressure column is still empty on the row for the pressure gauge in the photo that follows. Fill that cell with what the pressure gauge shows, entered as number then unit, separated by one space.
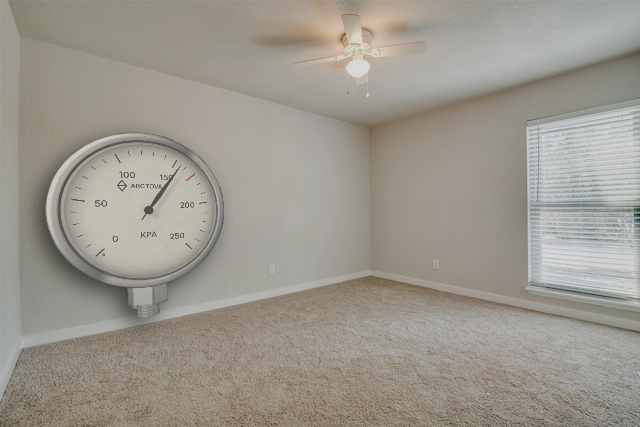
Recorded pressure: 155 kPa
